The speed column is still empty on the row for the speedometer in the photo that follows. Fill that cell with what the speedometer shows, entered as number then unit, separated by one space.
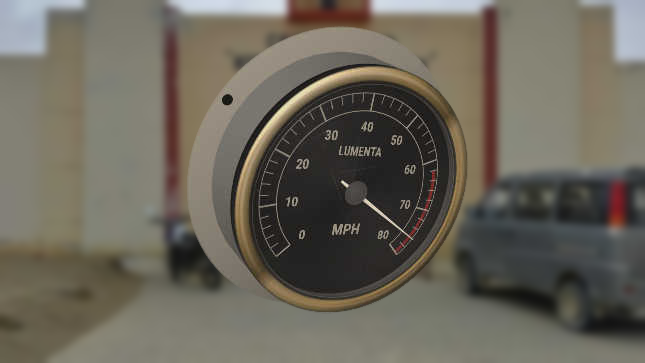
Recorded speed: 76 mph
